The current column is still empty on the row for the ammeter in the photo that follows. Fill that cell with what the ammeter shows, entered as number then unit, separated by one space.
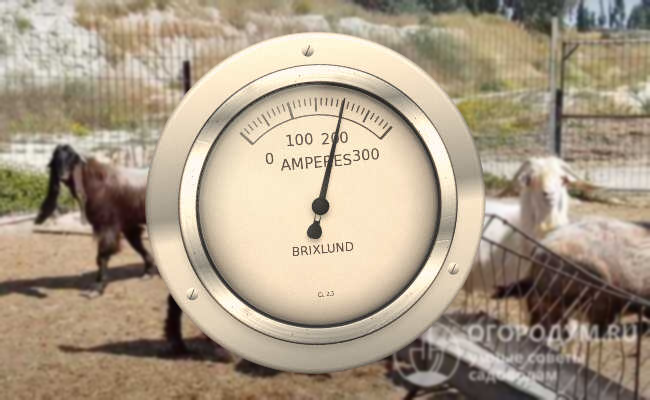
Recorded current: 200 A
